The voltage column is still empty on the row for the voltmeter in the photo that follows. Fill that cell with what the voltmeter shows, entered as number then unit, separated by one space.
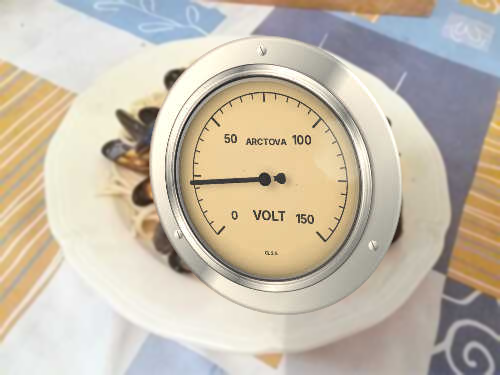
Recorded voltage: 22.5 V
